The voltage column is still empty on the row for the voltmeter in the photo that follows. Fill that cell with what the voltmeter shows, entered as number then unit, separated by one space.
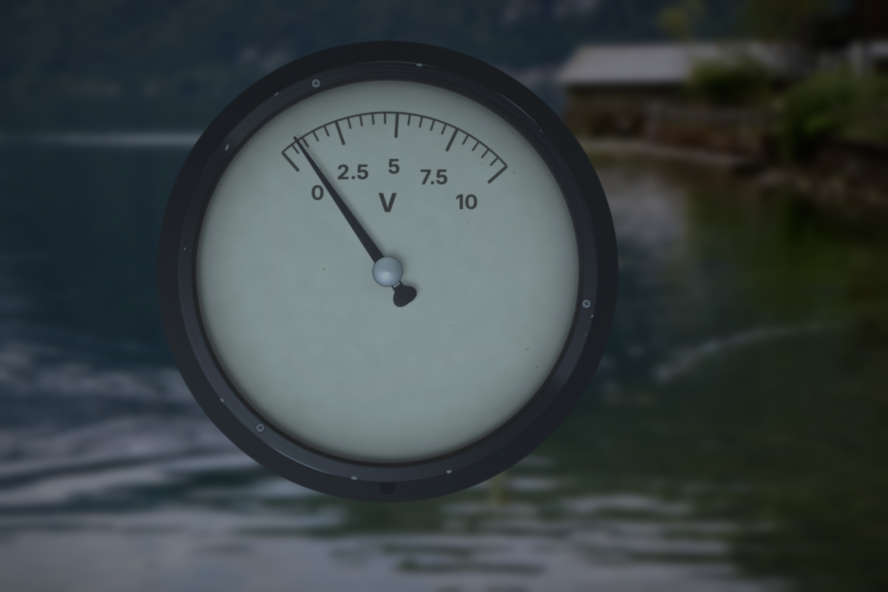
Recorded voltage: 0.75 V
